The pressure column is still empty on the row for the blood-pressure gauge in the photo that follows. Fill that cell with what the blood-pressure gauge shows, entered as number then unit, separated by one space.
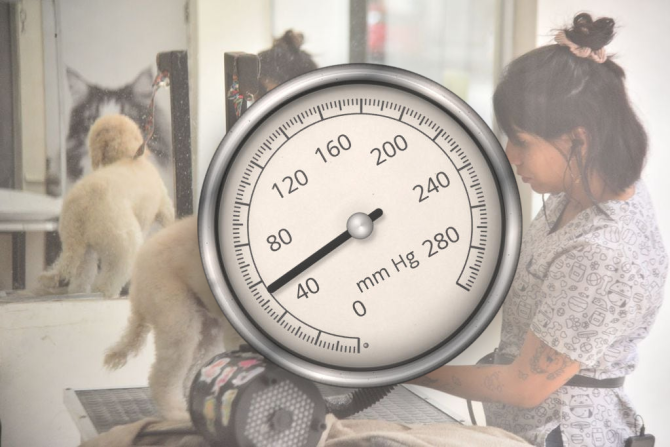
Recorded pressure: 54 mmHg
